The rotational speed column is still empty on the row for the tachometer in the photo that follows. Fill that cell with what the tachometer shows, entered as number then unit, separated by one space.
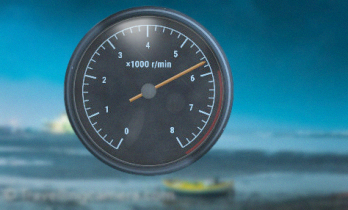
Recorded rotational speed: 5700 rpm
